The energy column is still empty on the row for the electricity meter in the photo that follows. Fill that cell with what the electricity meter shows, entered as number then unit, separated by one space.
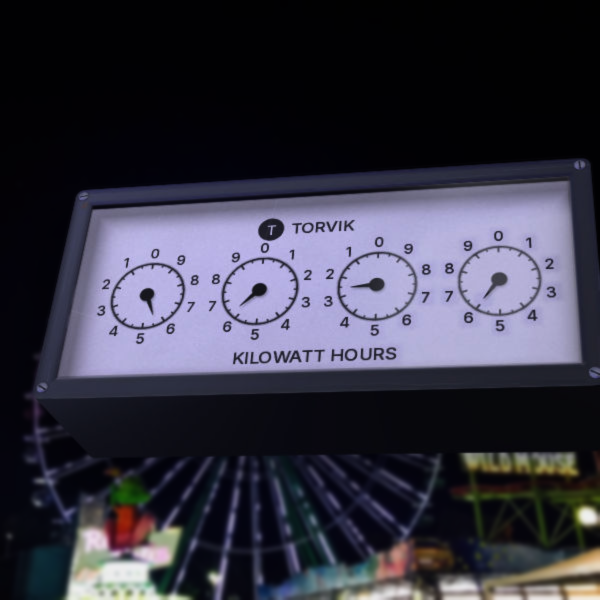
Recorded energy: 5626 kWh
